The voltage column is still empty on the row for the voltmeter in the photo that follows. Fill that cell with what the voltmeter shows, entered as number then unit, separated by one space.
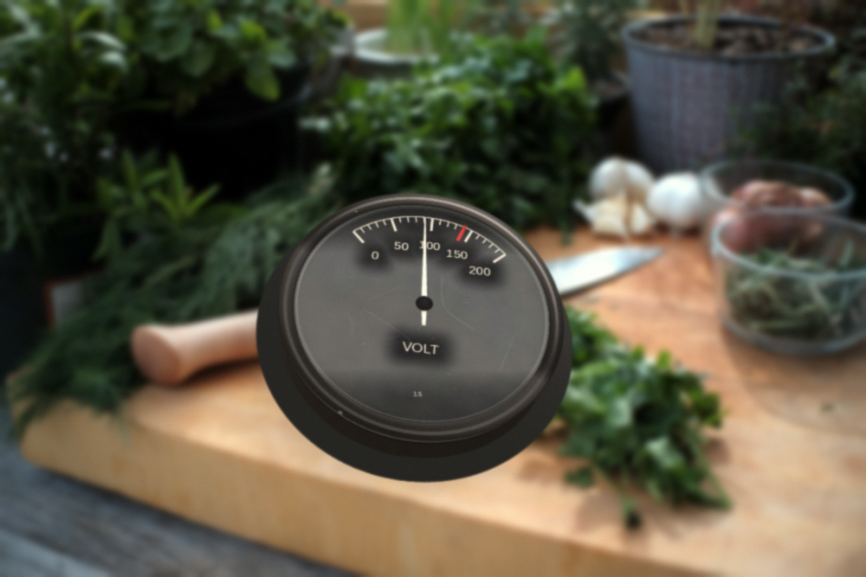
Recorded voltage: 90 V
